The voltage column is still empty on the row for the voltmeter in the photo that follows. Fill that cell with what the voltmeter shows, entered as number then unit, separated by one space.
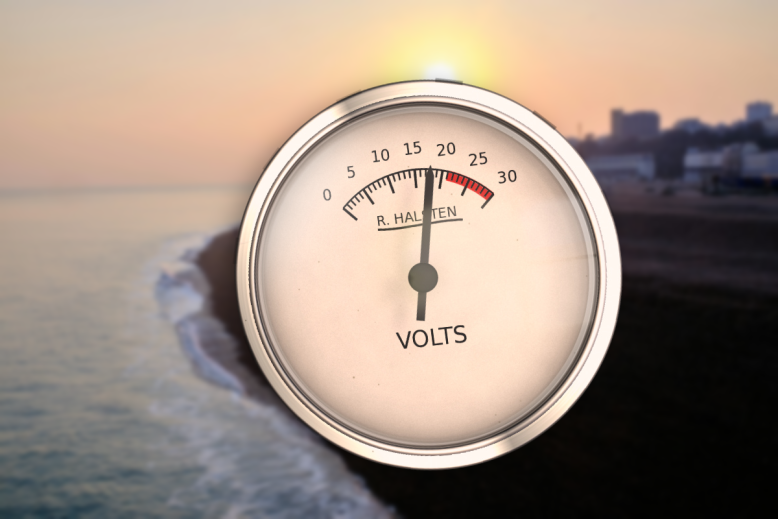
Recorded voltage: 18 V
